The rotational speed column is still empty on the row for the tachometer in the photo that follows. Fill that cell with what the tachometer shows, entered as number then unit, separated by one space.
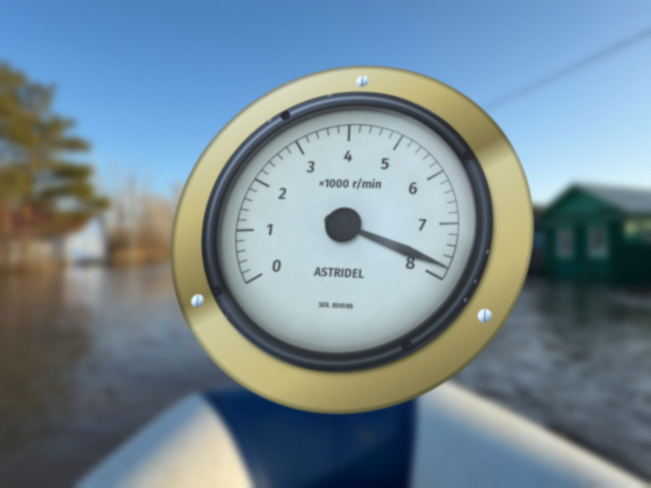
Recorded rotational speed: 7800 rpm
